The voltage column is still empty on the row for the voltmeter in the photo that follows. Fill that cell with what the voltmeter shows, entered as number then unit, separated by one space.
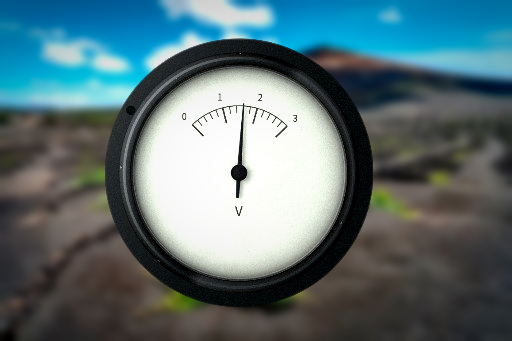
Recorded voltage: 1.6 V
